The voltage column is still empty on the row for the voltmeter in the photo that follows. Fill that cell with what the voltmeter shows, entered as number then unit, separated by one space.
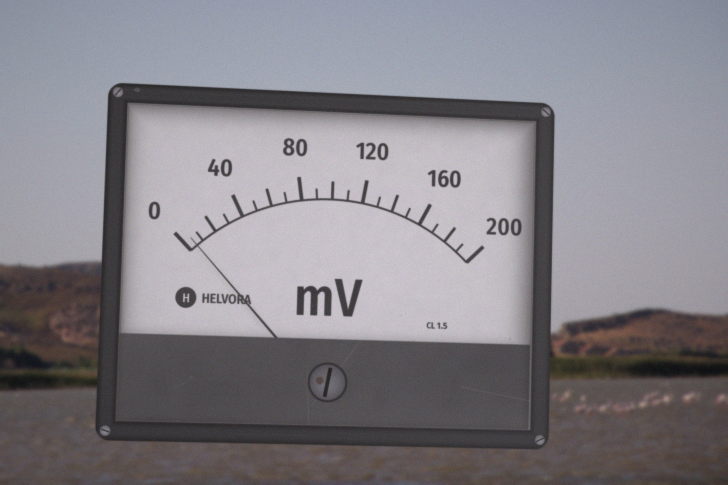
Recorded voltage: 5 mV
